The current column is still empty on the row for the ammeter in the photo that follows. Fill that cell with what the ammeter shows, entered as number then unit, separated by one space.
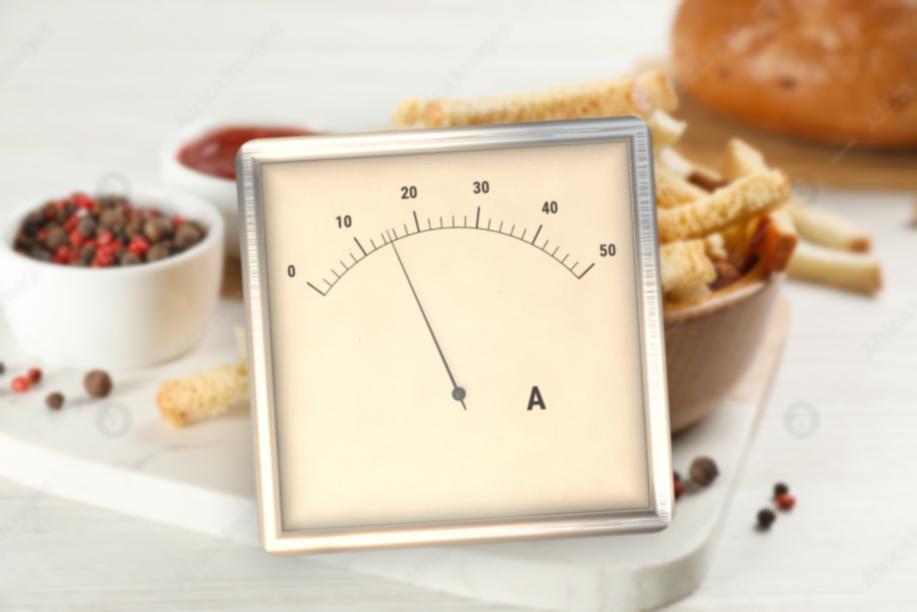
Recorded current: 15 A
